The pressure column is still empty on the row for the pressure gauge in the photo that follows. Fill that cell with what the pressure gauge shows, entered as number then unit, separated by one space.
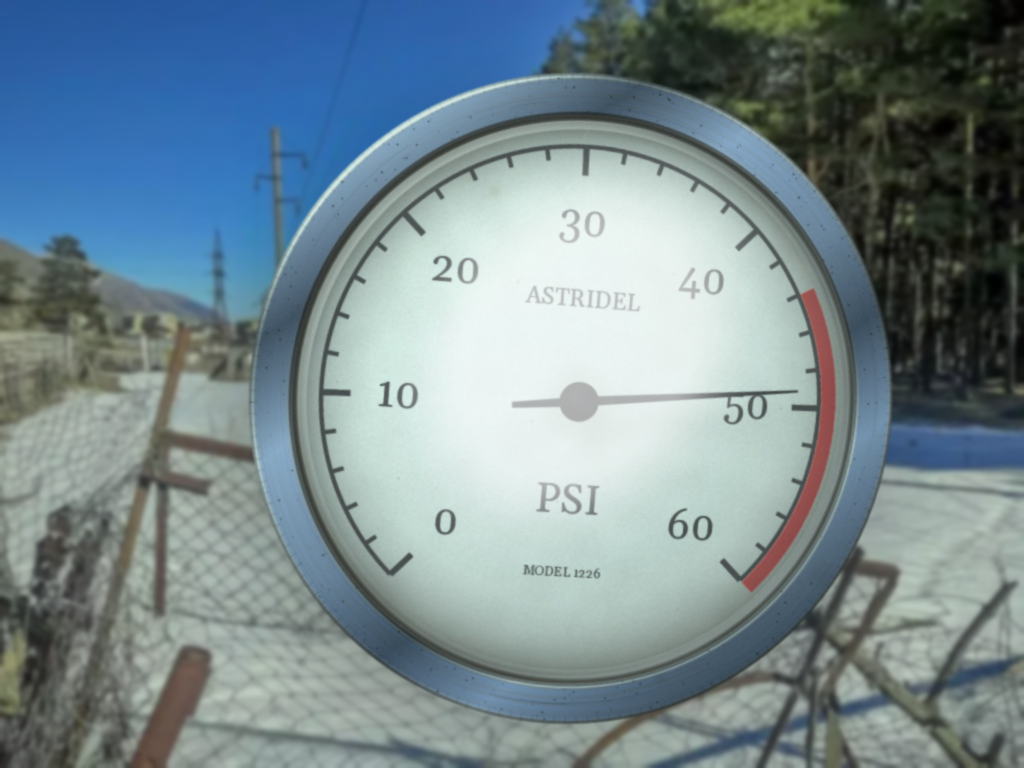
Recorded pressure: 49 psi
